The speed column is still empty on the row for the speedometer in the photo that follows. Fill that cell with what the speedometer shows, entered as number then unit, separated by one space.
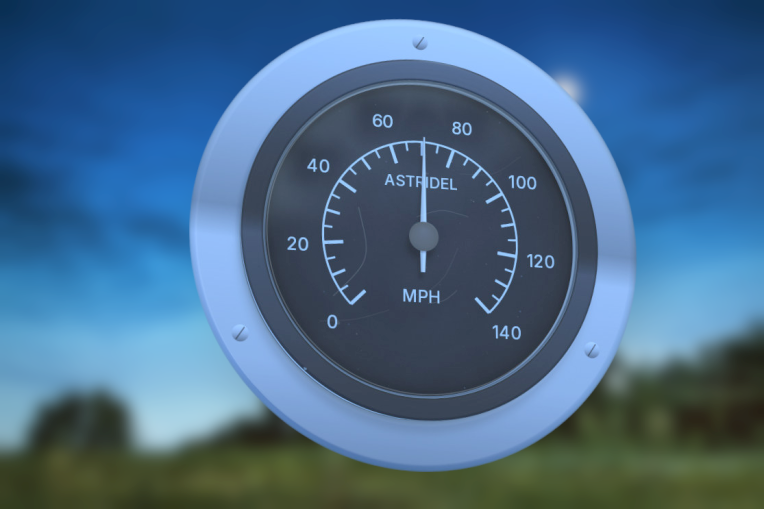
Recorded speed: 70 mph
